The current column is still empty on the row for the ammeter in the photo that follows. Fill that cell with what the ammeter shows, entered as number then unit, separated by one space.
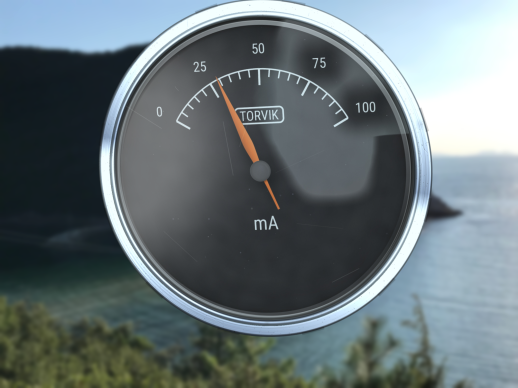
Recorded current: 30 mA
